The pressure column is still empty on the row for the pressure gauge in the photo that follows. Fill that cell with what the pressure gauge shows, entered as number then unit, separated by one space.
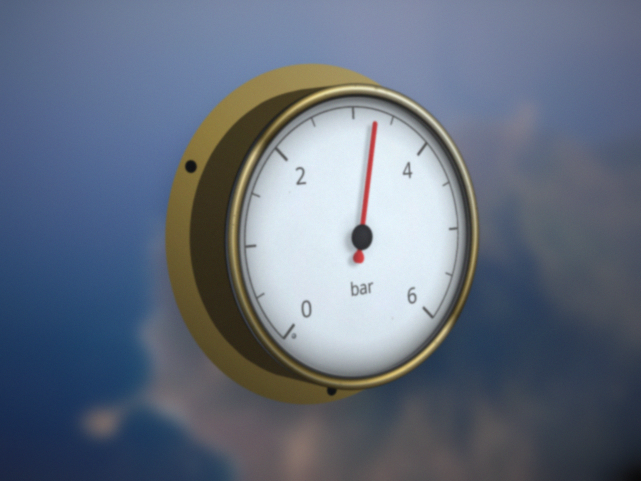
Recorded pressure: 3.25 bar
